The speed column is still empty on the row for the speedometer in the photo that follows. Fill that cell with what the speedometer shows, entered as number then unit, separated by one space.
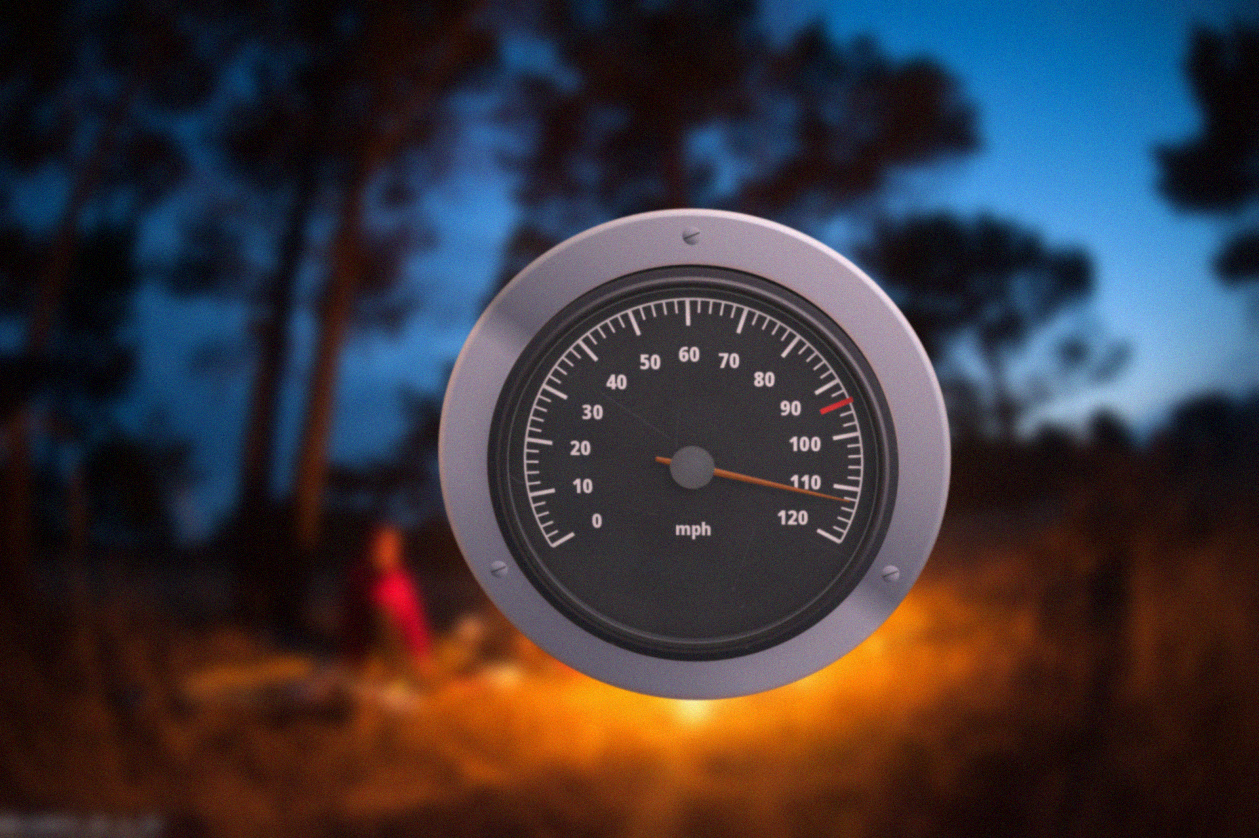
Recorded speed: 112 mph
